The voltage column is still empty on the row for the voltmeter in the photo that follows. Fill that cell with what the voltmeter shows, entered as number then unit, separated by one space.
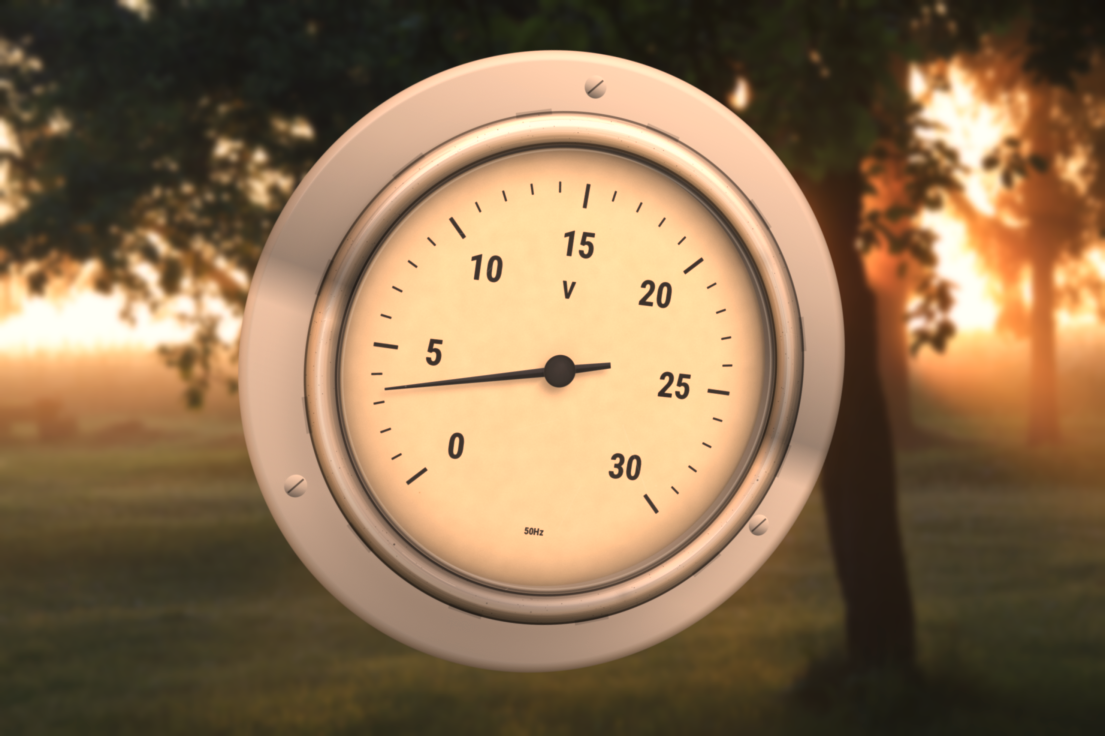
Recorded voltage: 3.5 V
